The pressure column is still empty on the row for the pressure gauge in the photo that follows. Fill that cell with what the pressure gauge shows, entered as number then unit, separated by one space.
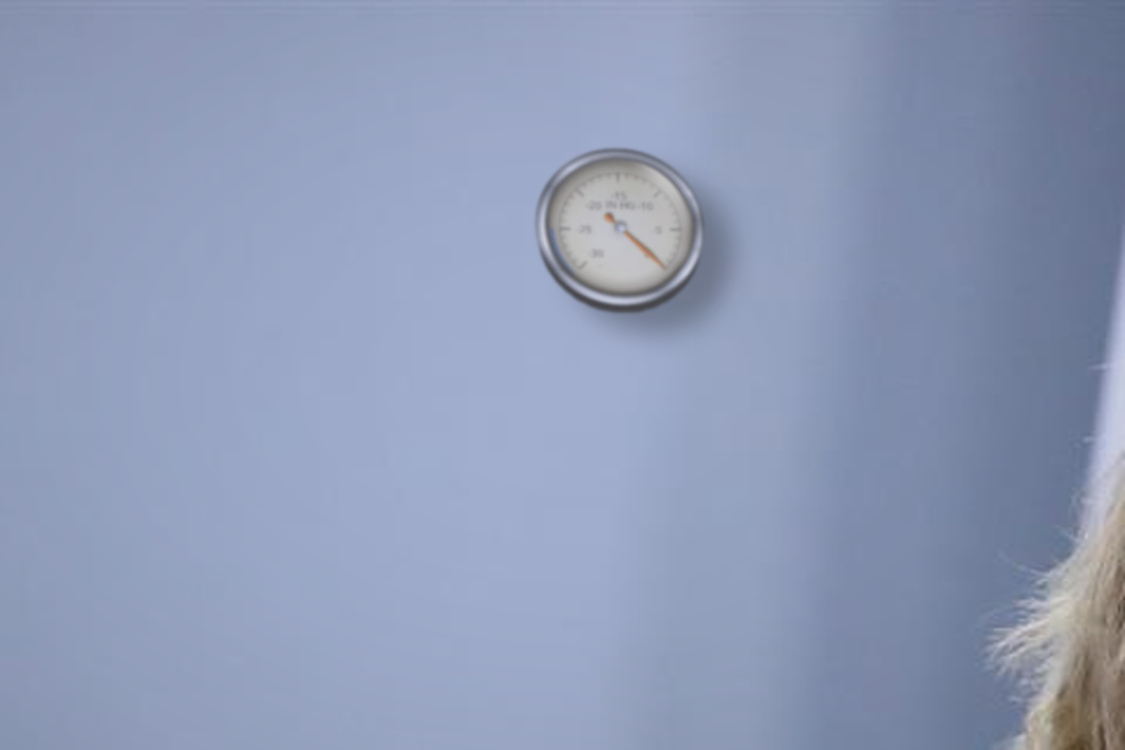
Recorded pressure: 0 inHg
